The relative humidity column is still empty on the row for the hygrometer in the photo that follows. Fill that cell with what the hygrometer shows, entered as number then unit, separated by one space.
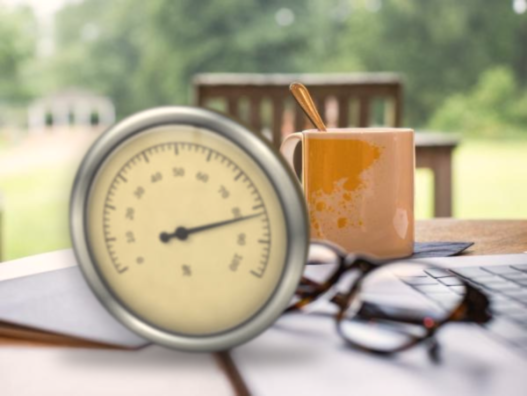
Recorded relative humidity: 82 %
